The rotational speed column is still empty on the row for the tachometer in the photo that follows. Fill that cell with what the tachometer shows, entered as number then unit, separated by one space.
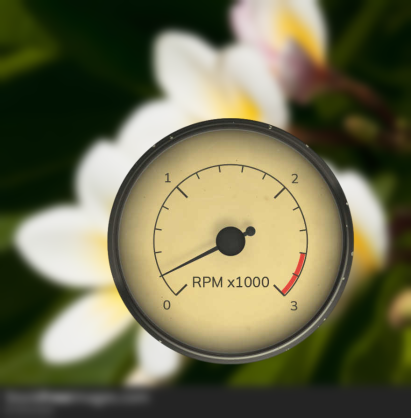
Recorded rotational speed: 200 rpm
